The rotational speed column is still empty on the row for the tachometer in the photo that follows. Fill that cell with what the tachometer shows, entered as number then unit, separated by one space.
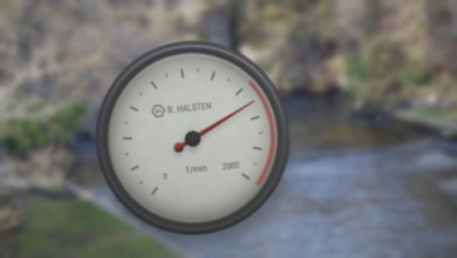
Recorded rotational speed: 1500 rpm
